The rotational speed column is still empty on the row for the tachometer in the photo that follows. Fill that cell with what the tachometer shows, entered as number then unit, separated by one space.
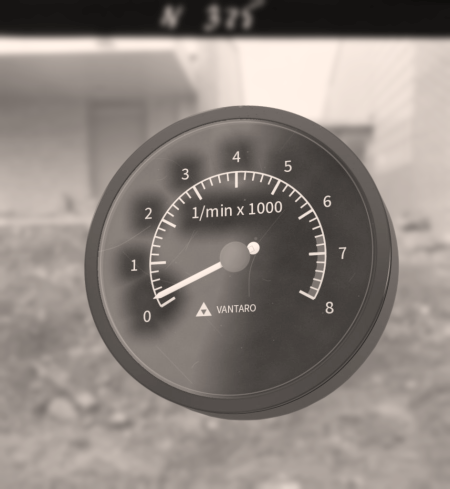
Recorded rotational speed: 200 rpm
